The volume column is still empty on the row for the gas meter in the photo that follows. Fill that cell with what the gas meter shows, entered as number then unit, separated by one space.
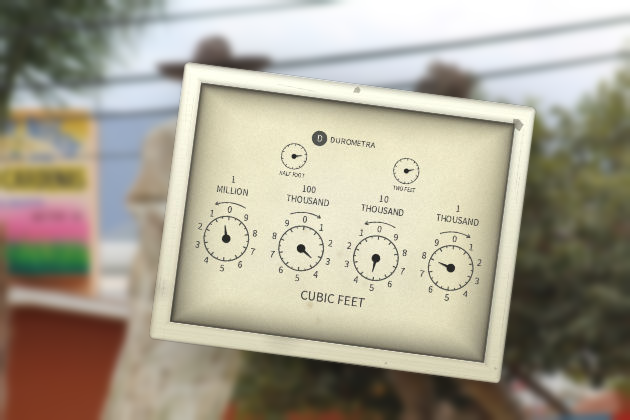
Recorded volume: 34800 ft³
